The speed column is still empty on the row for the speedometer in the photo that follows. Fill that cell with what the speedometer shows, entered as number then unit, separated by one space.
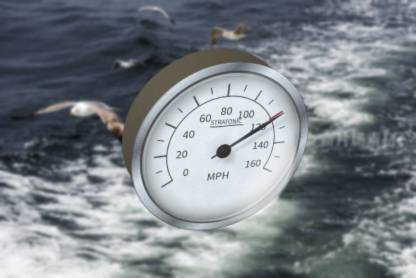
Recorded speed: 120 mph
